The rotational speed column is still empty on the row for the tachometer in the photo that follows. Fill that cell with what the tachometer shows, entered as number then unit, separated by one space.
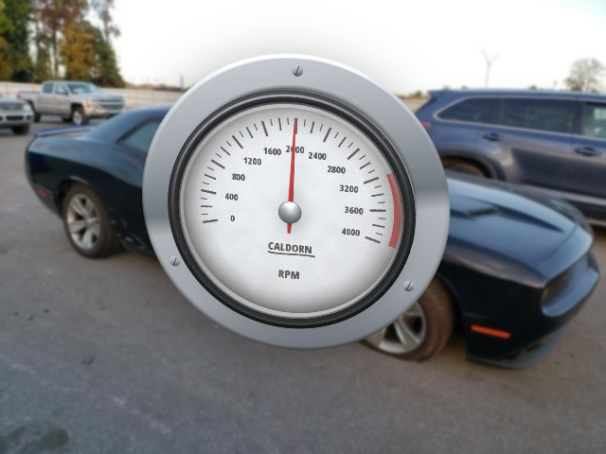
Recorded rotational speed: 2000 rpm
